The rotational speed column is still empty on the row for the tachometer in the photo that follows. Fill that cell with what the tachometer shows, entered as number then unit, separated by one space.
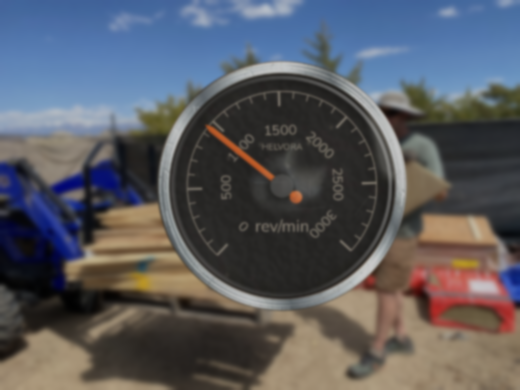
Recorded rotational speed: 950 rpm
